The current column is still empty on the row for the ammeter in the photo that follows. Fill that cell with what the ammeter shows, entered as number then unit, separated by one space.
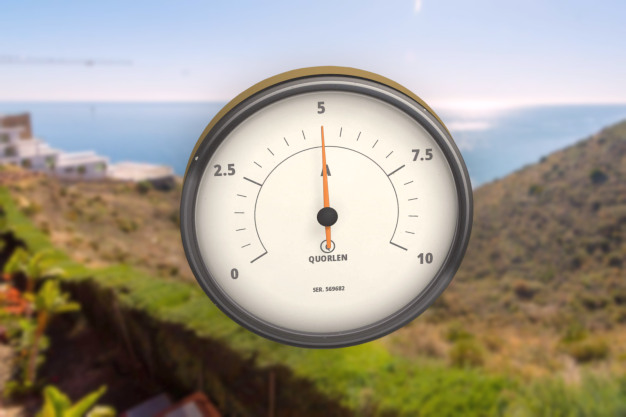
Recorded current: 5 A
